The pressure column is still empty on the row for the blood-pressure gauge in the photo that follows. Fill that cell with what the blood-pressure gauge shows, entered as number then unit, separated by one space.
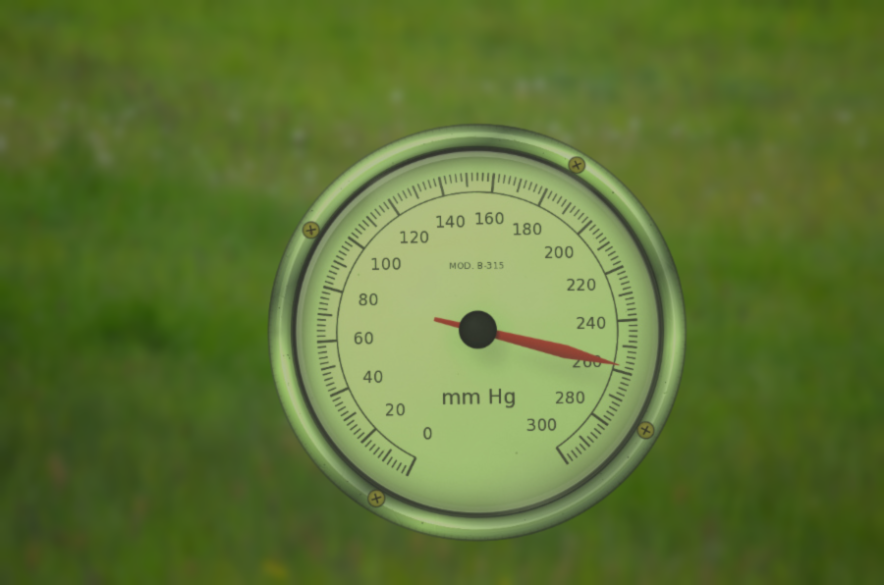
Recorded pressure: 258 mmHg
